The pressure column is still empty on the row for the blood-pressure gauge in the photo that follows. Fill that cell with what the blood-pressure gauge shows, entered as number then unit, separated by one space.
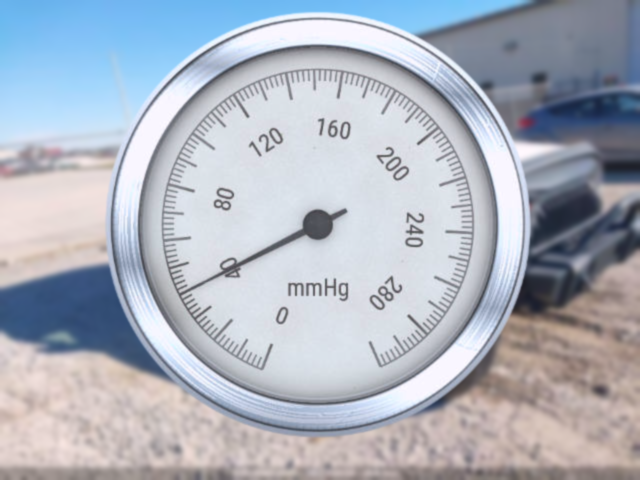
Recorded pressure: 40 mmHg
